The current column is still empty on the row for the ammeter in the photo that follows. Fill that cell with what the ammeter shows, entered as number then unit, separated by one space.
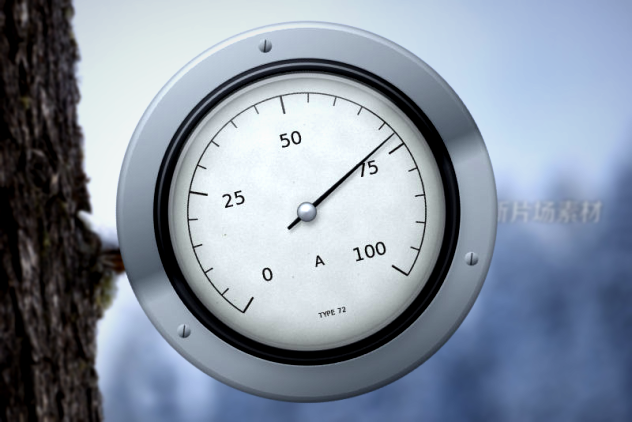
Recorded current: 72.5 A
